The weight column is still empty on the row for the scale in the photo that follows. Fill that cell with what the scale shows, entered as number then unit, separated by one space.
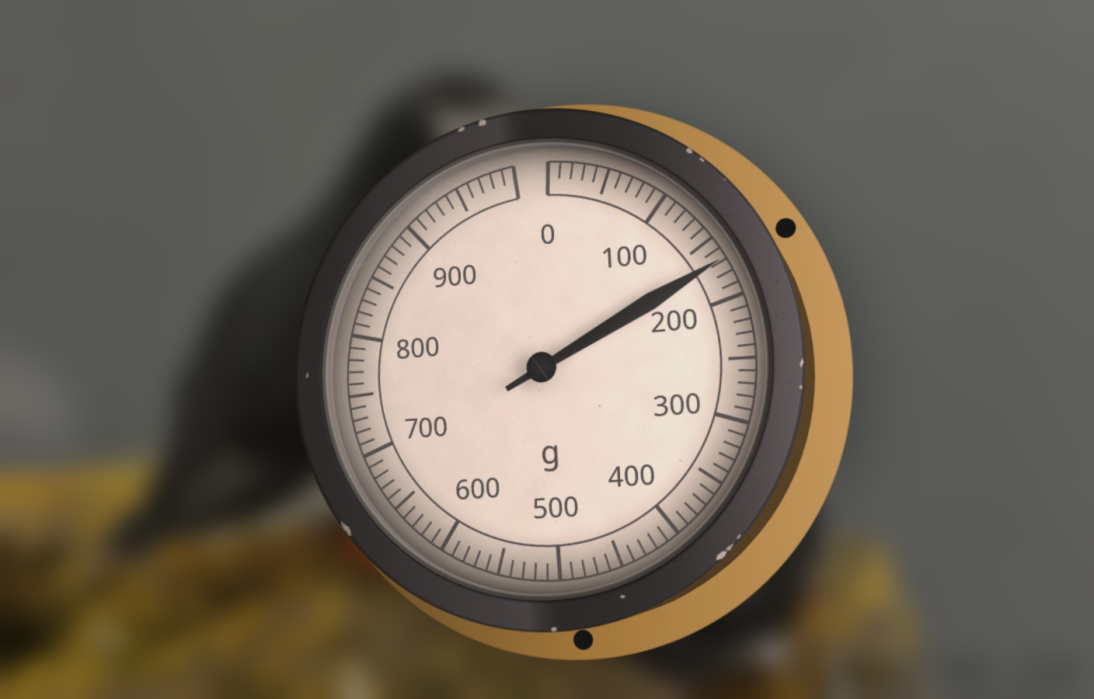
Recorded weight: 170 g
